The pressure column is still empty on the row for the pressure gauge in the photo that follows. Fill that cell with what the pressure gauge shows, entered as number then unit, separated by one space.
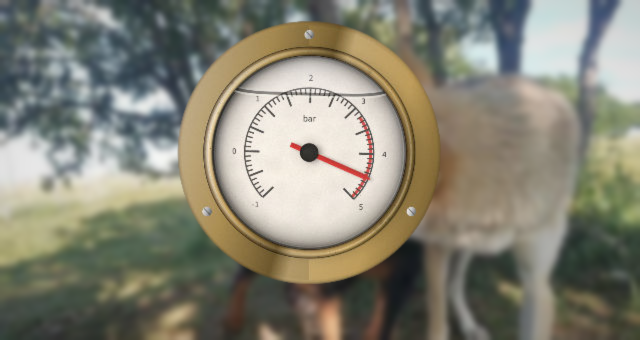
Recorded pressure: 4.5 bar
